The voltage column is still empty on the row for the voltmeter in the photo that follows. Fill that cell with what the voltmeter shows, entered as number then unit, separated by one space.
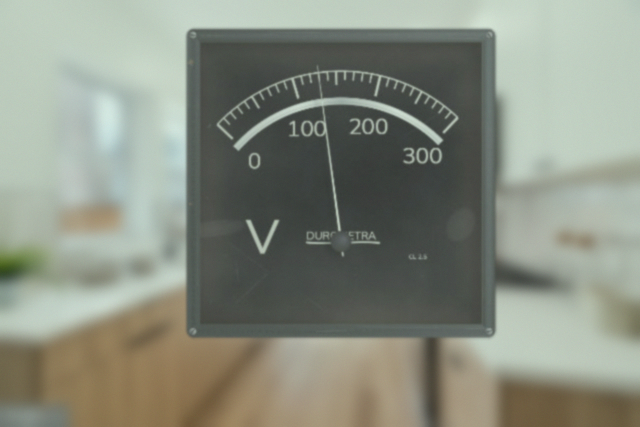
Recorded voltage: 130 V
